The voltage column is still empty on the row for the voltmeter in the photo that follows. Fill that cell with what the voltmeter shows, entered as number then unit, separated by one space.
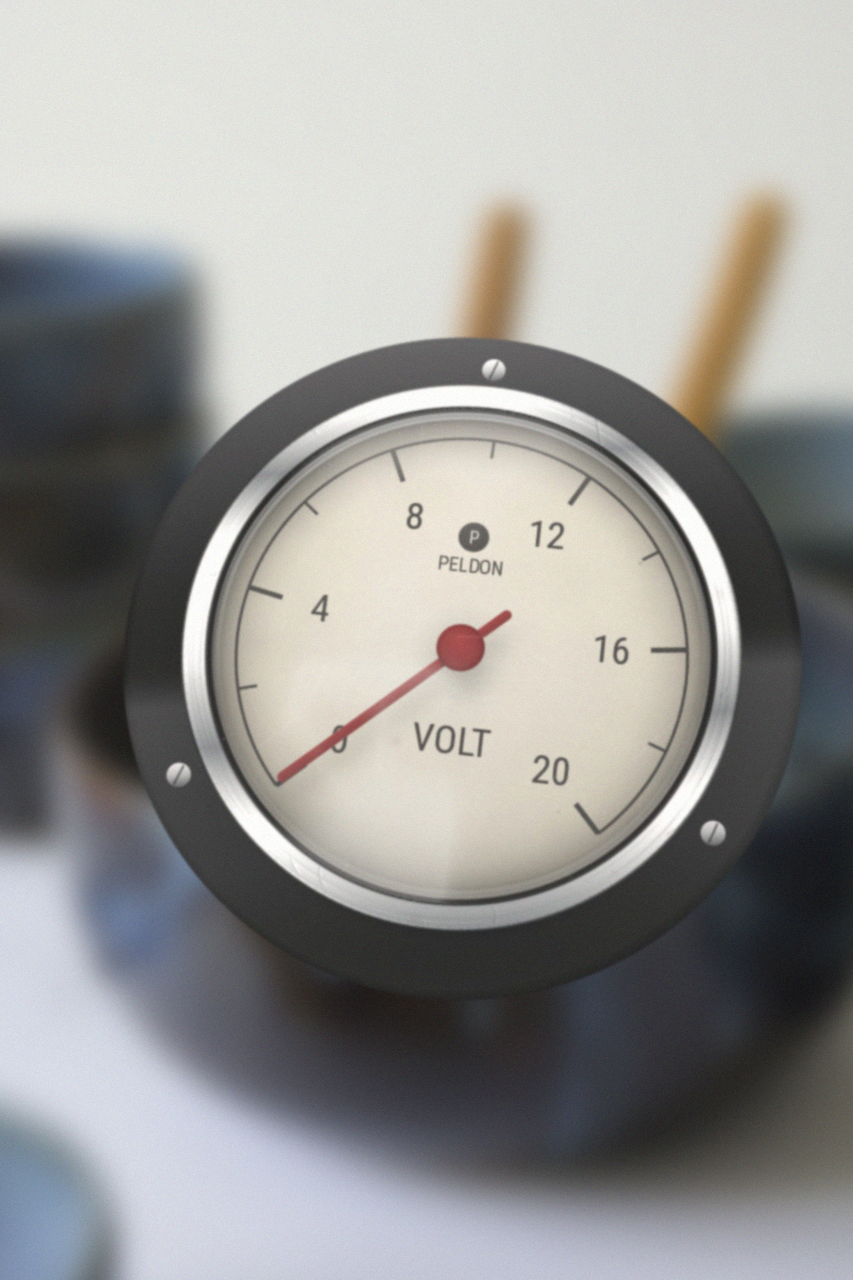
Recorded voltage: 0 V
